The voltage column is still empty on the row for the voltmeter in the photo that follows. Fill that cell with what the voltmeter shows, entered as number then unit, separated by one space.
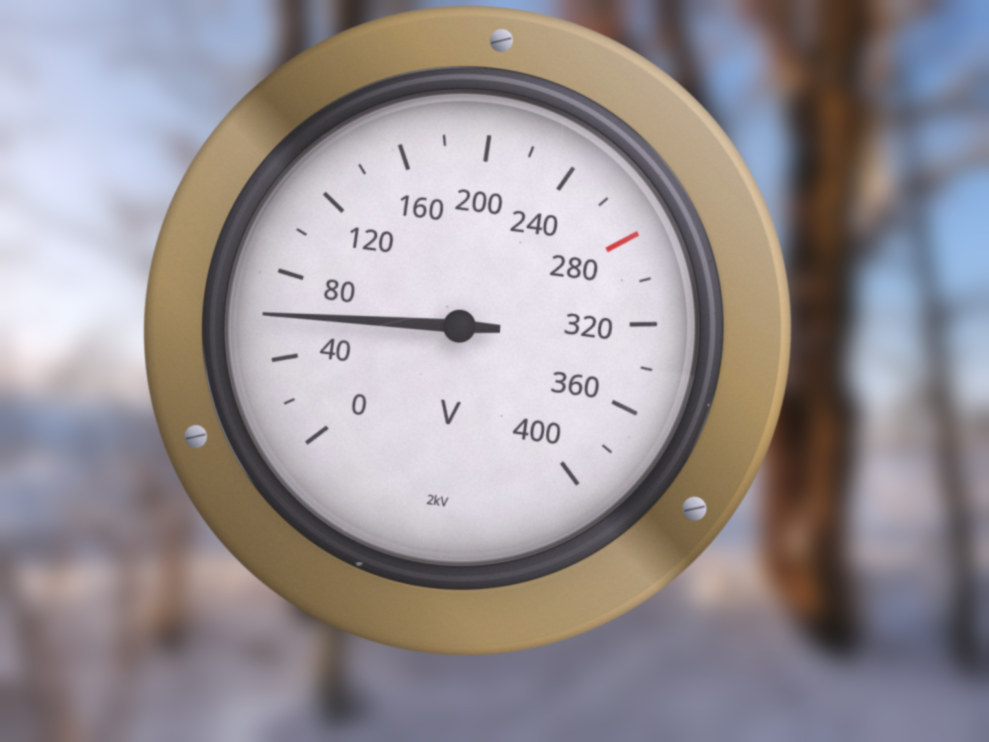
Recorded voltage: 60 V
